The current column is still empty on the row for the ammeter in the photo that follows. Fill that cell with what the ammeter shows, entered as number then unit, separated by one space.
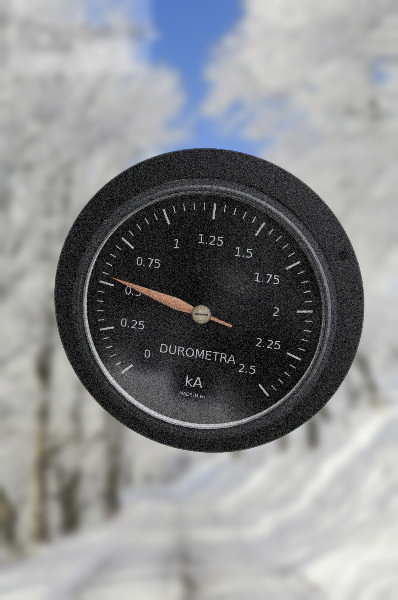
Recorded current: 0.55 kA
